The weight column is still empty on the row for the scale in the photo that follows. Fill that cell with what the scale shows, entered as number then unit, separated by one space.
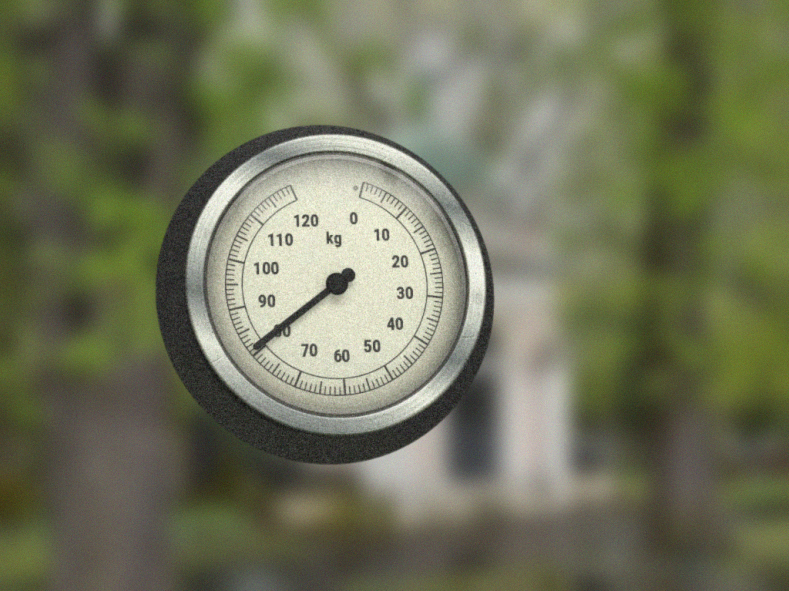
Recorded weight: 81 kg
